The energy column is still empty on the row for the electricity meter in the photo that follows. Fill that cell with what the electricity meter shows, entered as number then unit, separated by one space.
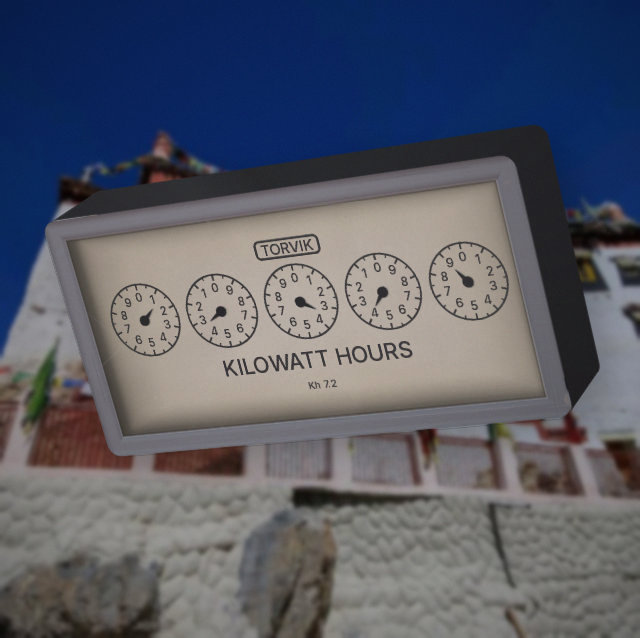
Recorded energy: 13339 kWh
